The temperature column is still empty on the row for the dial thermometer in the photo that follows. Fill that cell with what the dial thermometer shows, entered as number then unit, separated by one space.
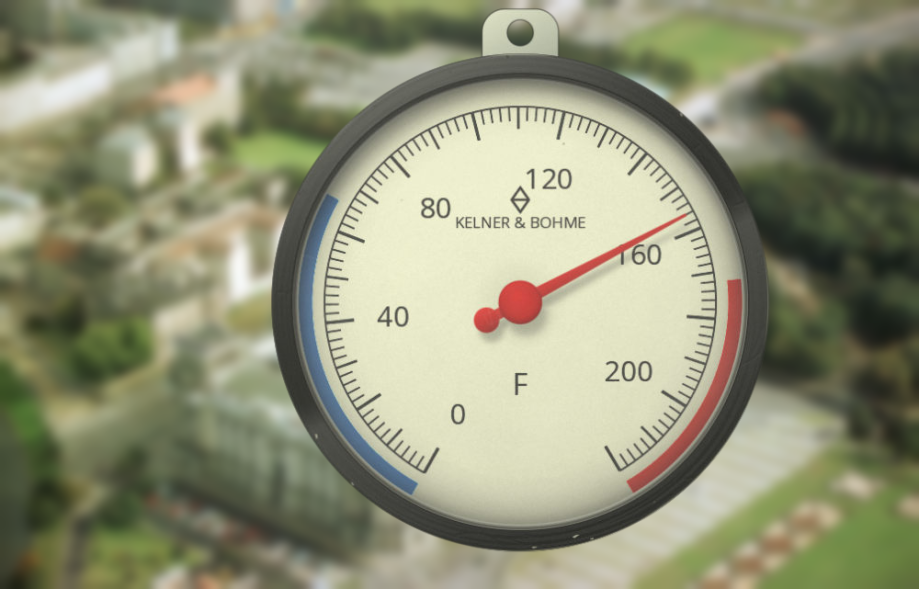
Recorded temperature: 156 °F
